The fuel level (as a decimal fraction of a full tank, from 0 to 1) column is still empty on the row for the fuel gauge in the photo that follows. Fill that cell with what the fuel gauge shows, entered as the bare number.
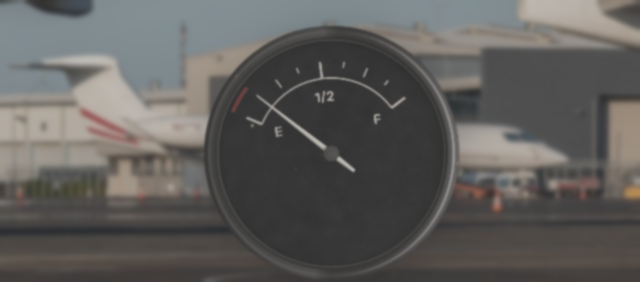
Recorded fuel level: 0.125
